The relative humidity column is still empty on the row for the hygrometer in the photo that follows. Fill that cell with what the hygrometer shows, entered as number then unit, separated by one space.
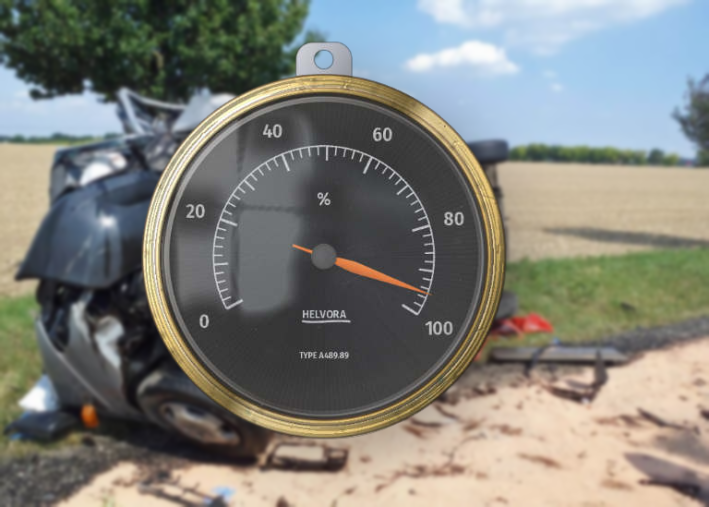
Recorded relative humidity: 95 %
